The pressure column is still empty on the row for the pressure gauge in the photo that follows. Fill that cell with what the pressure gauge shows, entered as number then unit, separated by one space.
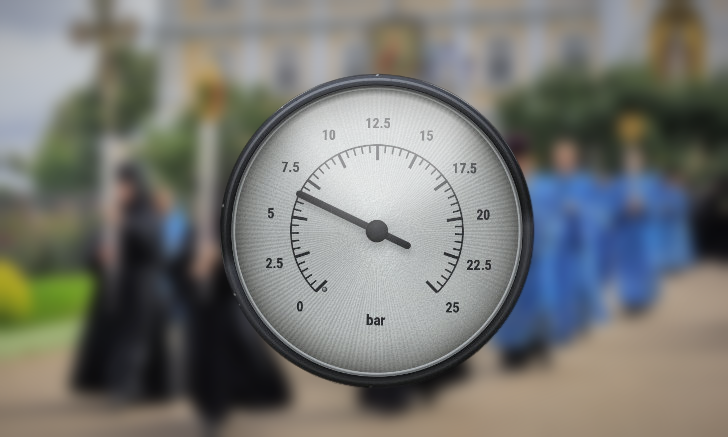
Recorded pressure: 6.5 bar
